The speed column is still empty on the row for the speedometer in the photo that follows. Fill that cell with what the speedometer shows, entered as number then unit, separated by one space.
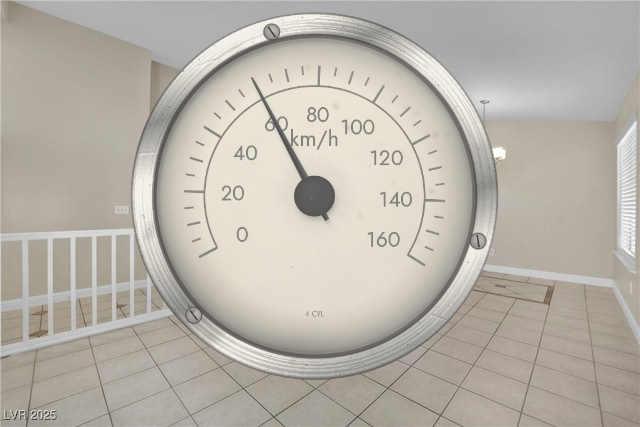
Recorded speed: 60 km/h
